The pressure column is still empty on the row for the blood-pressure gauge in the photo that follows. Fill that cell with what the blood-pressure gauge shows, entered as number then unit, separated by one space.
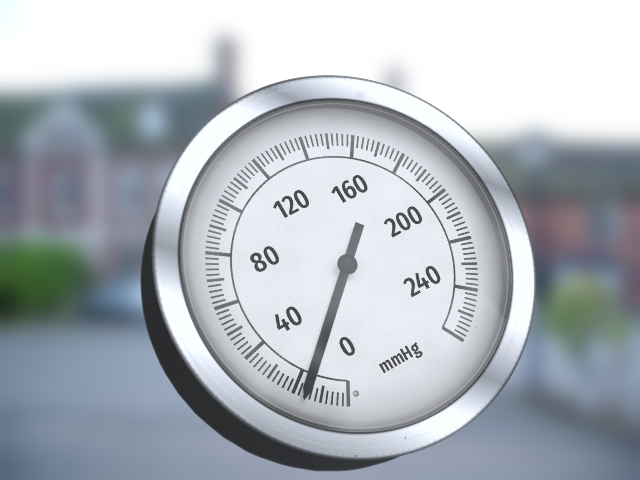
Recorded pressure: 16 mmHg
